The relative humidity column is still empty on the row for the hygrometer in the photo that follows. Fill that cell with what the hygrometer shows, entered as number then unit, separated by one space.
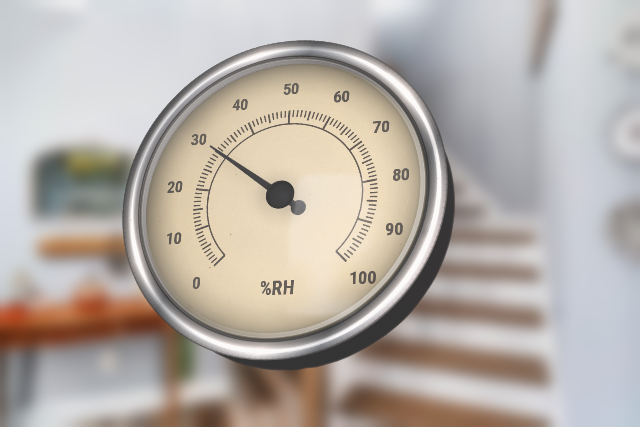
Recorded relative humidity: 30 %
